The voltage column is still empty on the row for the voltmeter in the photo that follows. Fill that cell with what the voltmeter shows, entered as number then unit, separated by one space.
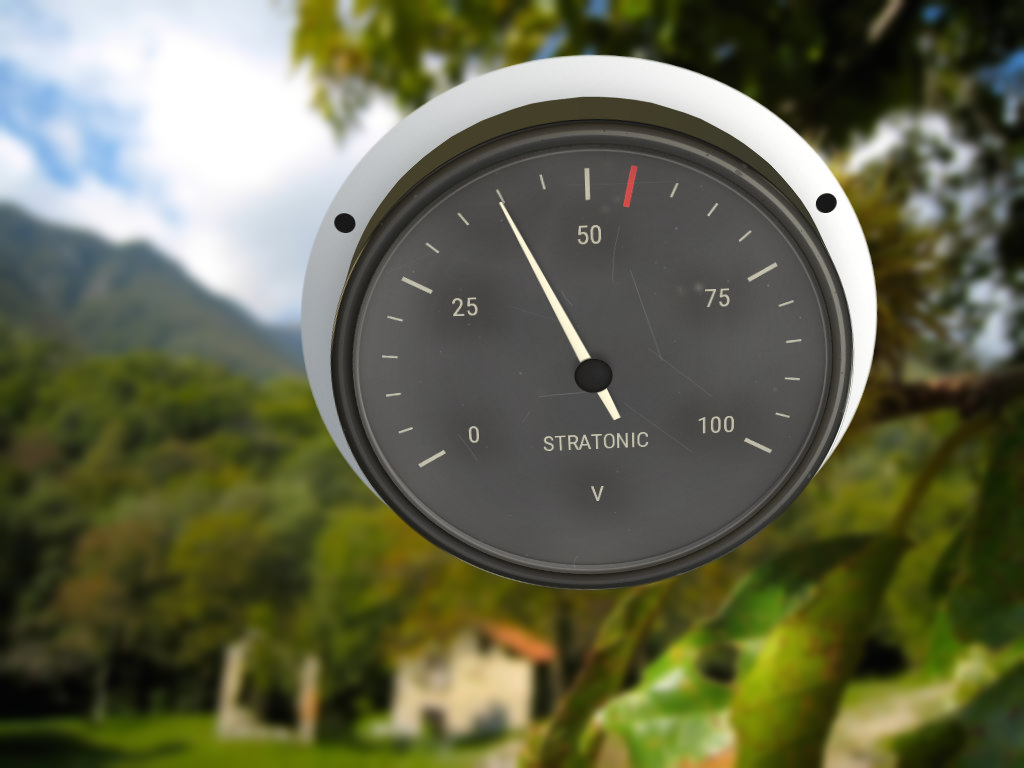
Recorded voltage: 40 V
